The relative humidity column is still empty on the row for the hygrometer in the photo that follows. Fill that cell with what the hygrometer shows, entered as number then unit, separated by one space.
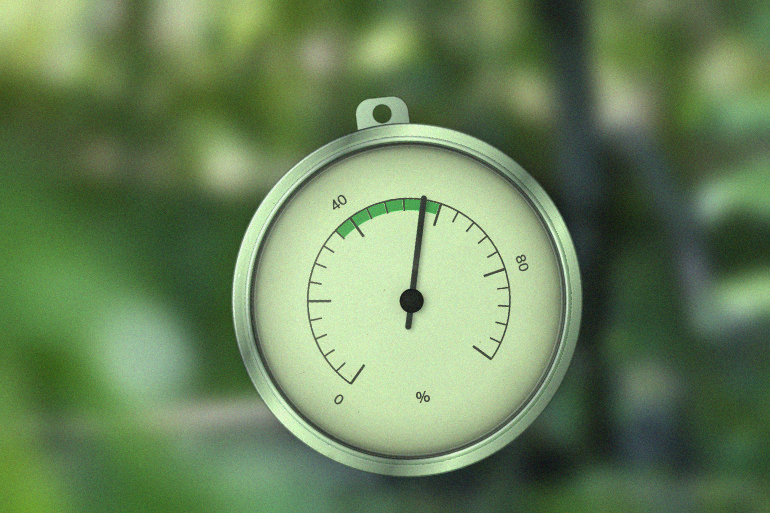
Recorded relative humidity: 56 %
